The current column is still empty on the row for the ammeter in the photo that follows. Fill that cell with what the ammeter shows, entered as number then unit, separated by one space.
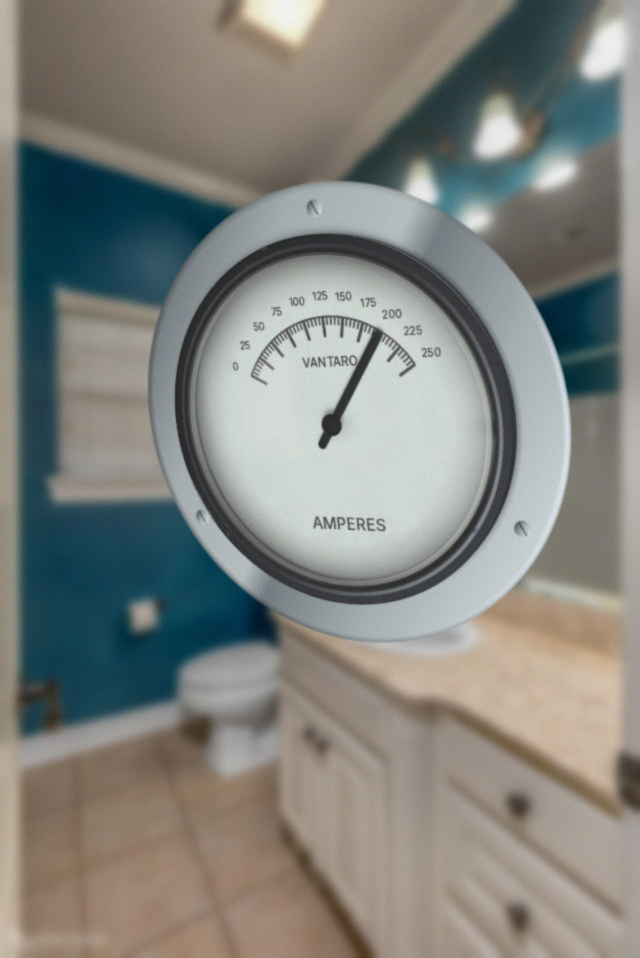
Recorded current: 200 A
